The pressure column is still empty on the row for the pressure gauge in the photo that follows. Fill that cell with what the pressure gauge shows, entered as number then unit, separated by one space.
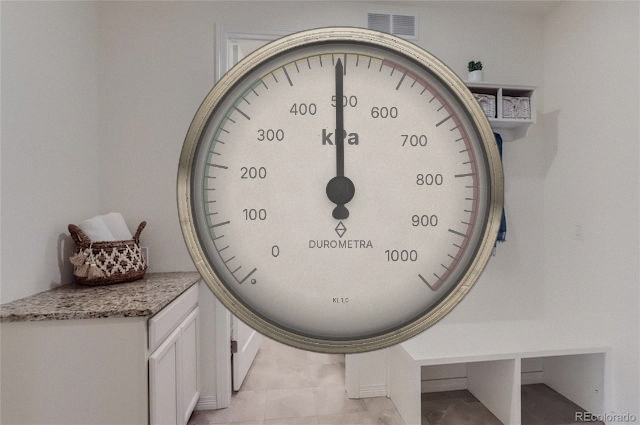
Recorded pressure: 490 kPa
